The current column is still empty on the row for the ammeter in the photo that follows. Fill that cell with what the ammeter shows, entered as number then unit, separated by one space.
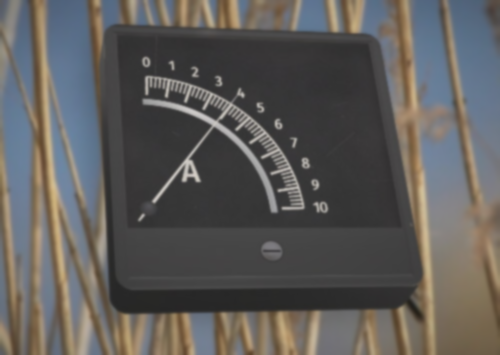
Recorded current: 4 A
